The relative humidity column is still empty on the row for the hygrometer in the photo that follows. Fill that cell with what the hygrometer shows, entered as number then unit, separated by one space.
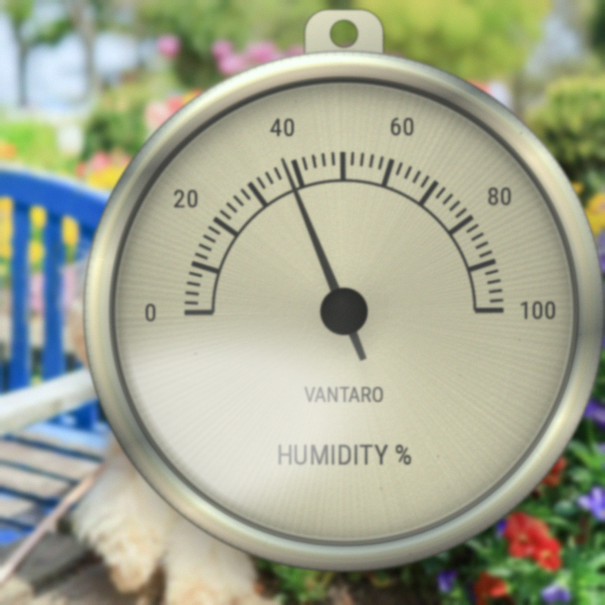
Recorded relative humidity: 38 %
